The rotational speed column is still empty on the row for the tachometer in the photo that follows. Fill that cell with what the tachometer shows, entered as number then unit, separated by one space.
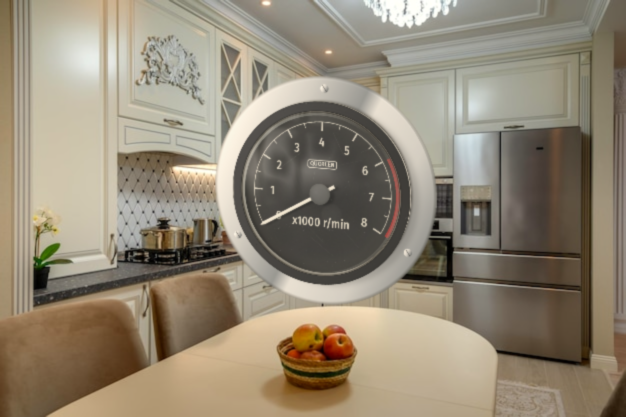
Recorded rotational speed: 0 rpm
